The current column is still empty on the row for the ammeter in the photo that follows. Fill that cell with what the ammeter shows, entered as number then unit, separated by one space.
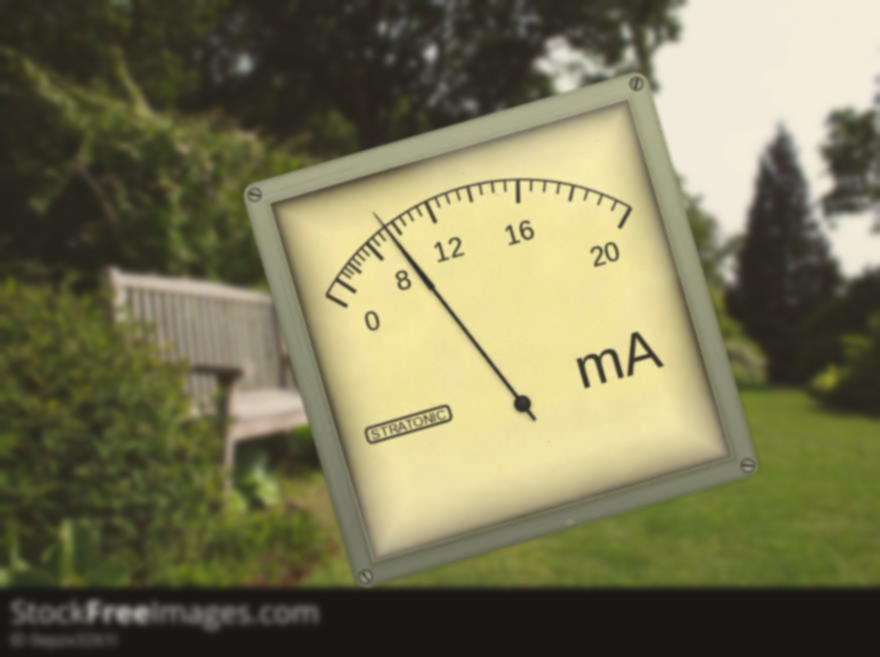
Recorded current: 9.5 mA
